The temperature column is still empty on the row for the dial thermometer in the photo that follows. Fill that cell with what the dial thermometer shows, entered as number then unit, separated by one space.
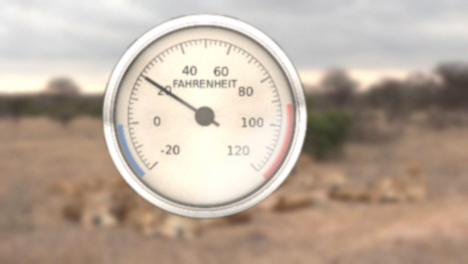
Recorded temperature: 20 °F
